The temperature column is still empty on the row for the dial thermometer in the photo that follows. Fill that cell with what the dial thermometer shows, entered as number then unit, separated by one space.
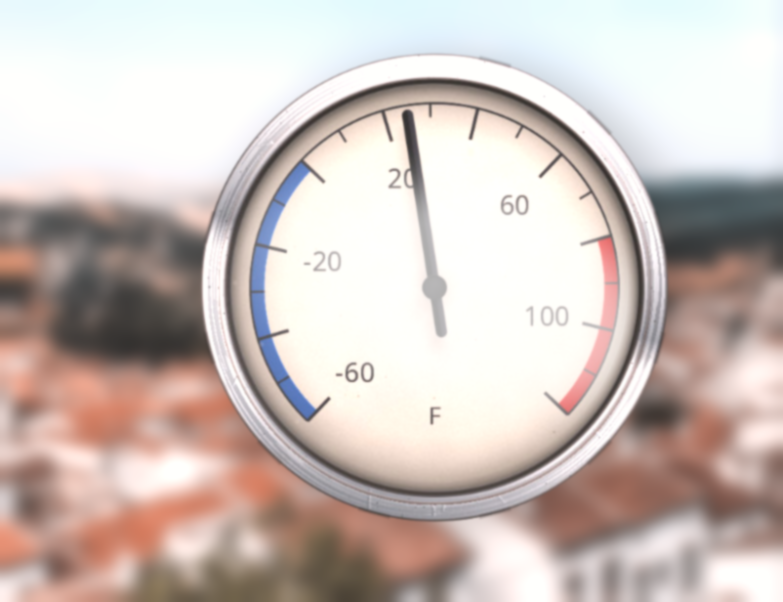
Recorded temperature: 25 °F
